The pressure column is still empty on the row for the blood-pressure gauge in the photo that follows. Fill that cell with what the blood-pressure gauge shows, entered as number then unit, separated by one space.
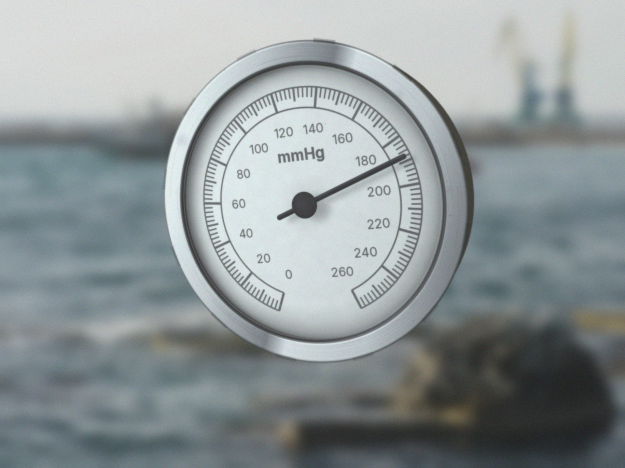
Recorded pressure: 188 mmHg
